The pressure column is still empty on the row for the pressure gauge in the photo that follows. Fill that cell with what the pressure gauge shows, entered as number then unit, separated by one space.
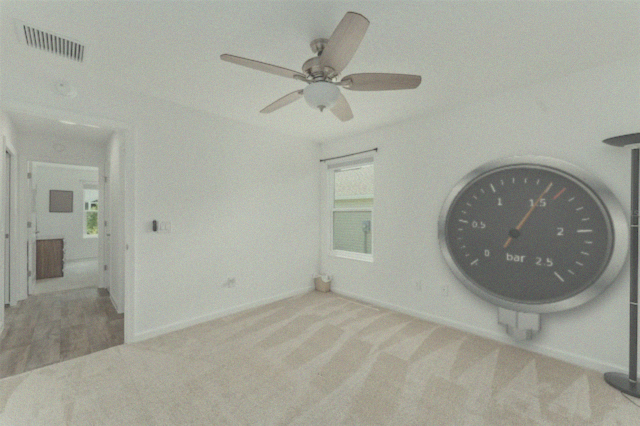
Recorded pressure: 1.5 bar
